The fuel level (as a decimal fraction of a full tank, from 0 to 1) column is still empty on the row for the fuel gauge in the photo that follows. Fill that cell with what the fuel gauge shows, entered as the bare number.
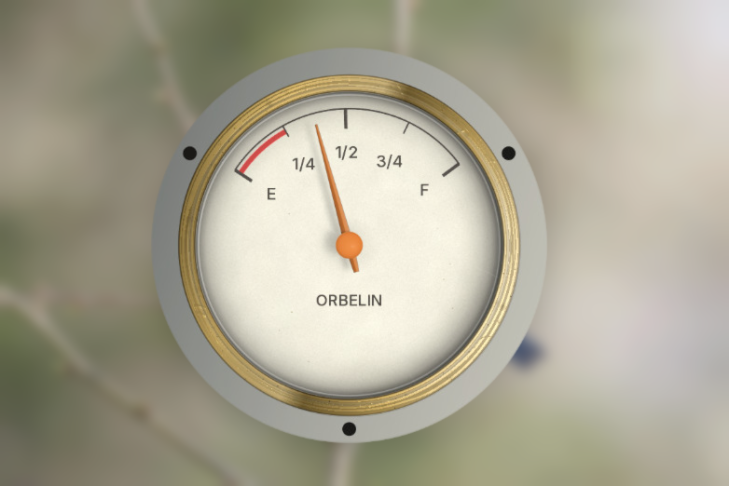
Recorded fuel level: 0.375
